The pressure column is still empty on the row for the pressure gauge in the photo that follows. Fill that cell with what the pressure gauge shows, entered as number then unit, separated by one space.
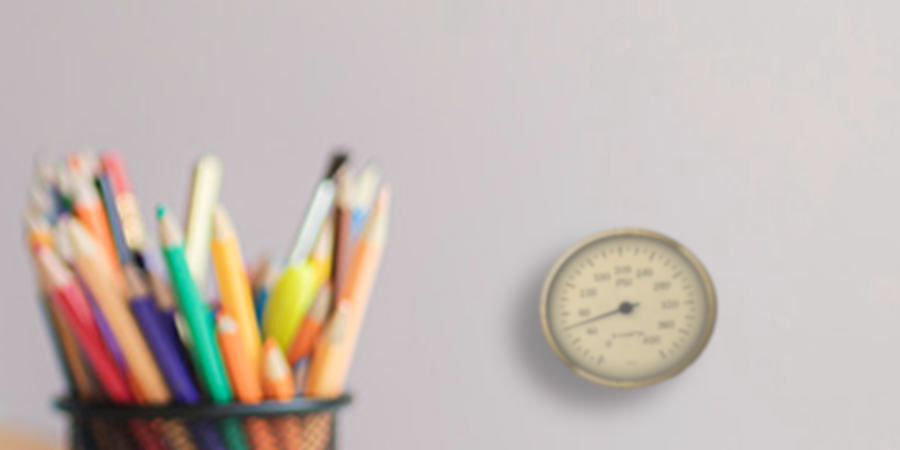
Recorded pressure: 60 psi
